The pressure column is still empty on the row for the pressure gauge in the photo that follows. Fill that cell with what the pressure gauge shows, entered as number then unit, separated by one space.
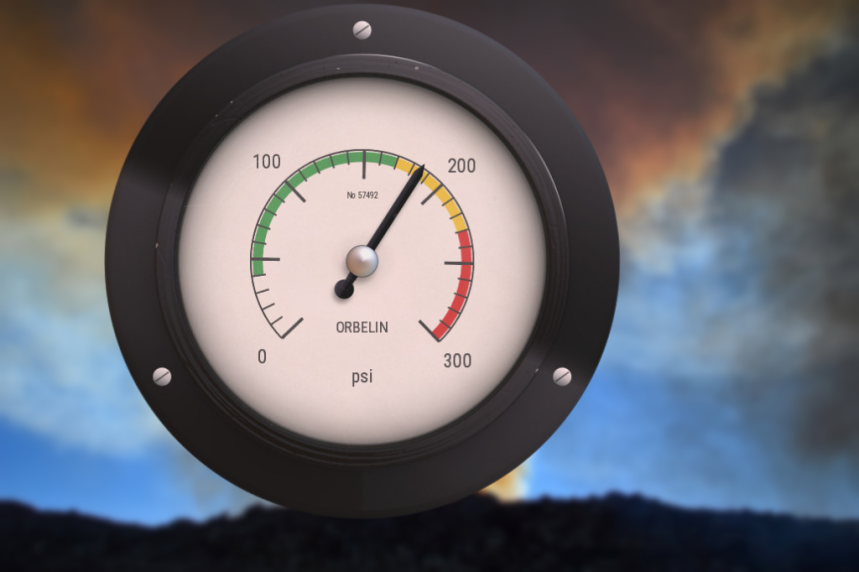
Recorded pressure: 185 psi
